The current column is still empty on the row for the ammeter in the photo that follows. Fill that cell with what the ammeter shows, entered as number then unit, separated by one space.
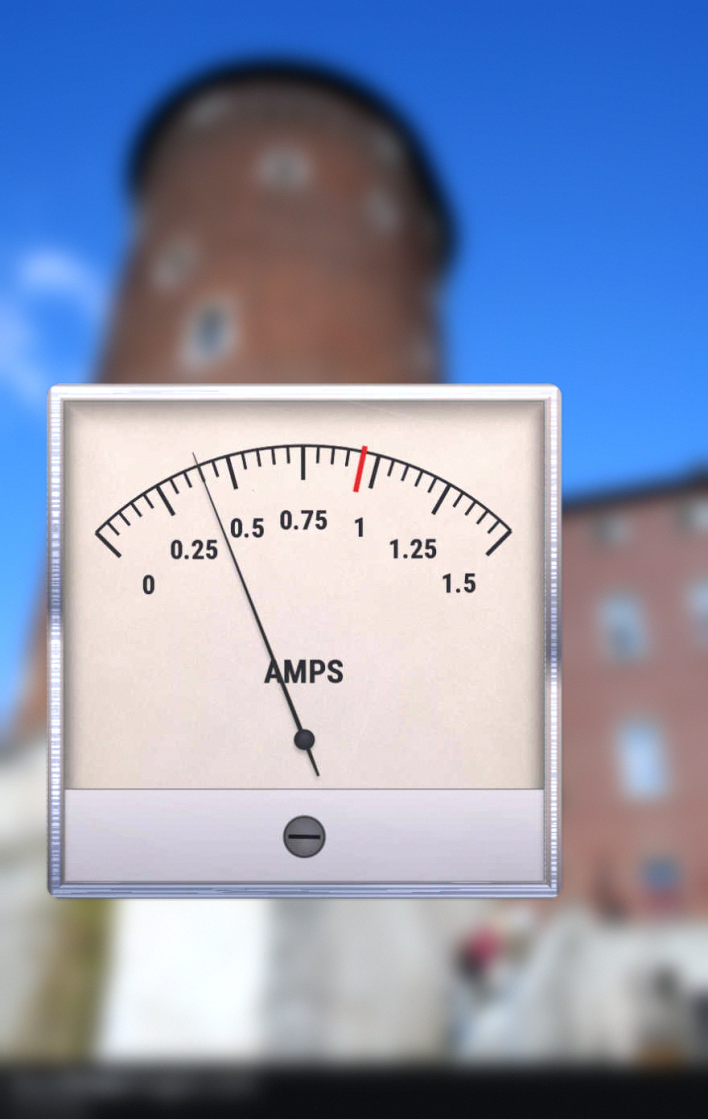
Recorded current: 0.4 A
